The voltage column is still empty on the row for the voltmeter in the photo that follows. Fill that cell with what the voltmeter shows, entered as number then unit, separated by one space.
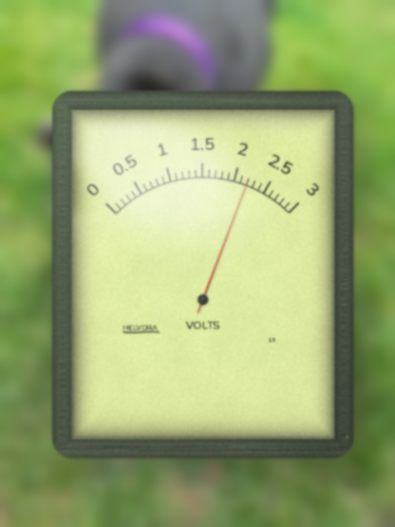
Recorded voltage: 2.2 V
